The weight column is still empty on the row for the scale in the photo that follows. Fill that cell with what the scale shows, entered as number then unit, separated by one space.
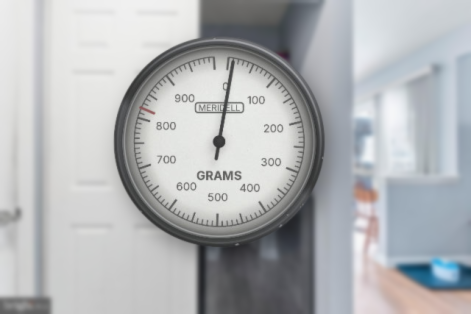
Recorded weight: 10 g
